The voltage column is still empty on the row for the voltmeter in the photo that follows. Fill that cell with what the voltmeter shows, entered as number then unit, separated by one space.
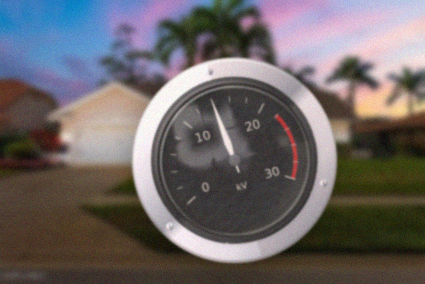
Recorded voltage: 14 kV
